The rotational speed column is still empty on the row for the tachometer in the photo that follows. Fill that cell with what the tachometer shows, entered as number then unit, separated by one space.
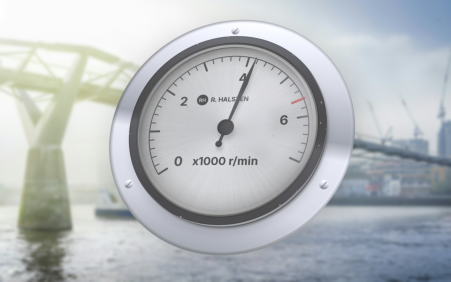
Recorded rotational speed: 4200 rpm
